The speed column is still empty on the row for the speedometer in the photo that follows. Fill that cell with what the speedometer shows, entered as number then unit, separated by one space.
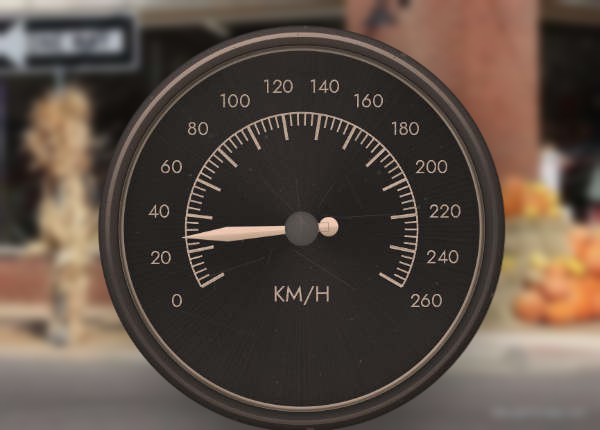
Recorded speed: 28 km/h
